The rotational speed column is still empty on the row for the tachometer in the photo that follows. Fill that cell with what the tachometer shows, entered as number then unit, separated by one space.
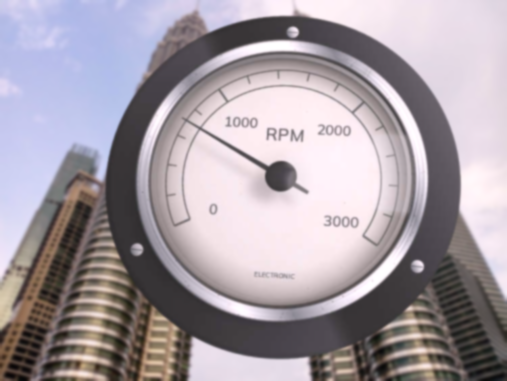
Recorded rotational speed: 700 rpm
